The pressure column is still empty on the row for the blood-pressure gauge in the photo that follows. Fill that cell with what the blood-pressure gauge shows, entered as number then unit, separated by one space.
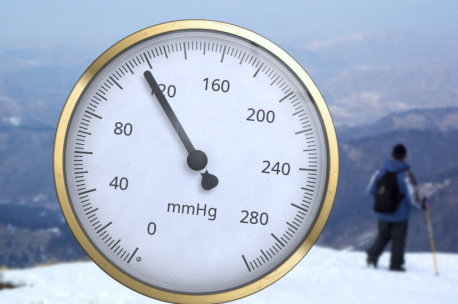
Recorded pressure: 116 mmHg
